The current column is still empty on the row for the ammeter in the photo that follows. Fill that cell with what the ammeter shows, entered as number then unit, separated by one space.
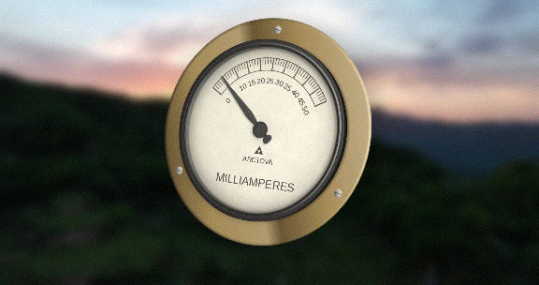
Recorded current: 5 mA
